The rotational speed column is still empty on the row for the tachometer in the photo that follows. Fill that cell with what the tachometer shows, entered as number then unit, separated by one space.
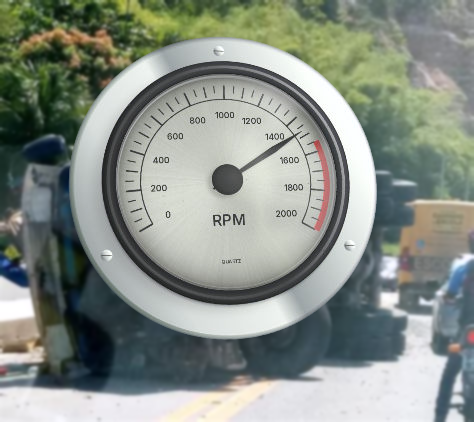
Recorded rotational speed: 1475 rpm
